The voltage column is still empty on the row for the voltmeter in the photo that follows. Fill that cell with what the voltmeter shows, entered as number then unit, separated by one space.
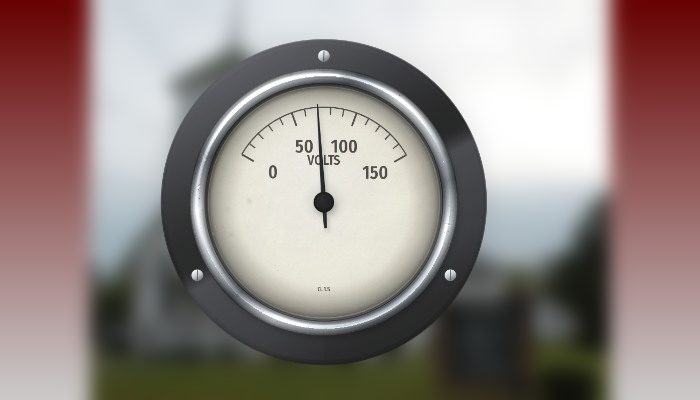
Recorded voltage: 70 V
